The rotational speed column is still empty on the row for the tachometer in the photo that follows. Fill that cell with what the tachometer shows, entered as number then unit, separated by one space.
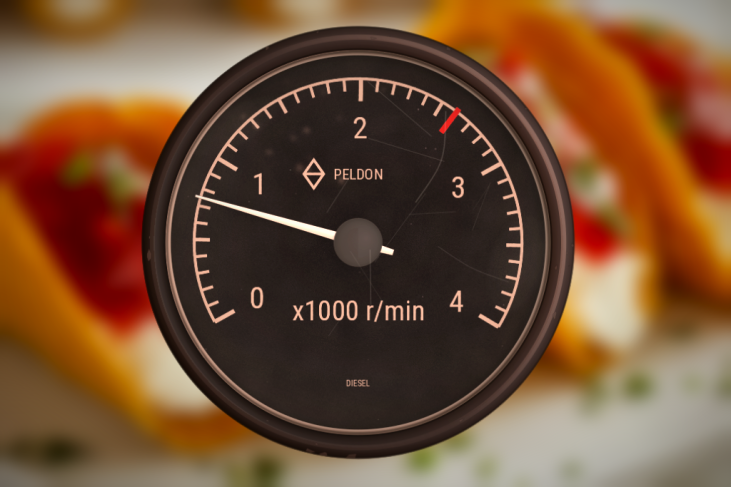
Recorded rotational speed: 750 rpm
